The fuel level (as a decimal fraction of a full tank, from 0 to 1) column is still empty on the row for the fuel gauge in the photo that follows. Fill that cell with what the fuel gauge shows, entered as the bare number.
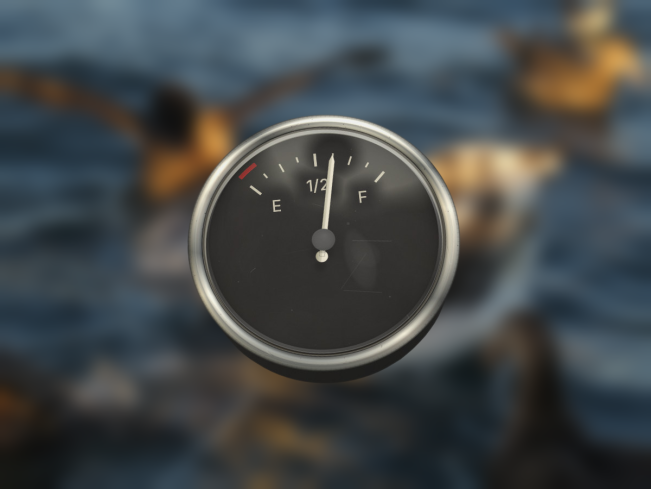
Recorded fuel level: 0.625
